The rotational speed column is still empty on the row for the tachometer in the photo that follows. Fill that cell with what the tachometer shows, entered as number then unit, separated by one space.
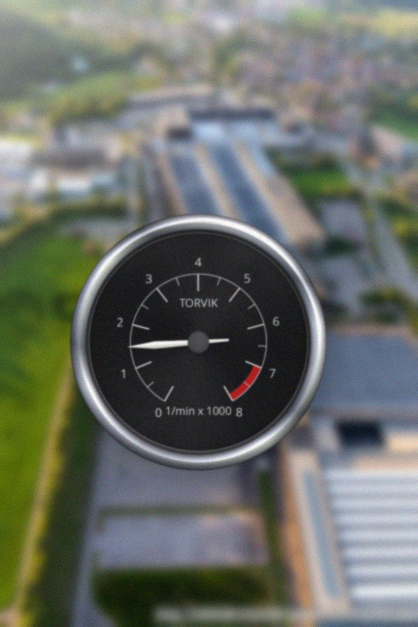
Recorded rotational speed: 1500 rpm
